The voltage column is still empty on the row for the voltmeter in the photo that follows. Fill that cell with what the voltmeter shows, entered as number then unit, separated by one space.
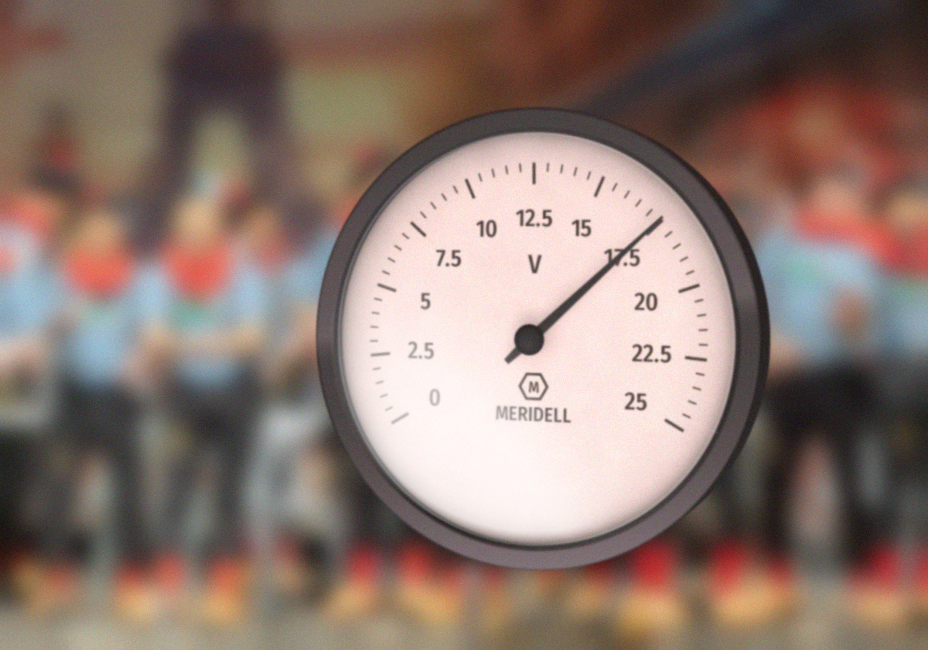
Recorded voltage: 17.5 V
